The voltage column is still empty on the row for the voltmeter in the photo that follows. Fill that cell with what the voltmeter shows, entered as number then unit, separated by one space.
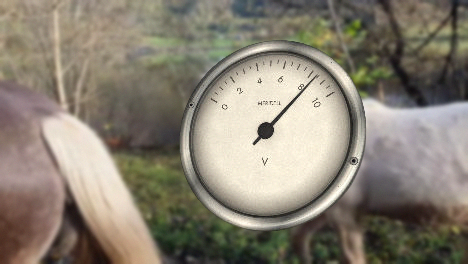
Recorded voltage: 8.5 V
